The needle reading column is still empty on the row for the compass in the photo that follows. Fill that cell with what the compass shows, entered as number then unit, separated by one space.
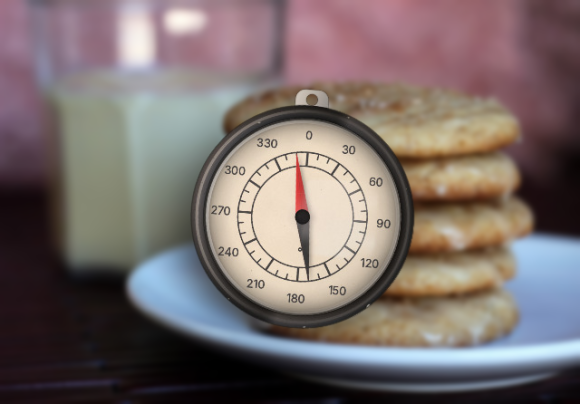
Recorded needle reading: 350 °
